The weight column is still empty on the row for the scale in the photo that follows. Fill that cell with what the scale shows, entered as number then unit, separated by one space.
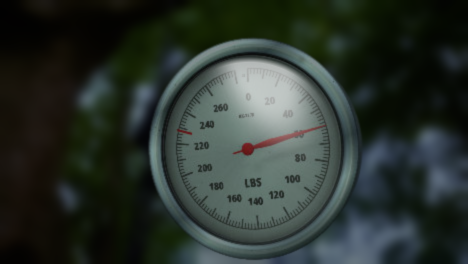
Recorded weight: 60 lb
